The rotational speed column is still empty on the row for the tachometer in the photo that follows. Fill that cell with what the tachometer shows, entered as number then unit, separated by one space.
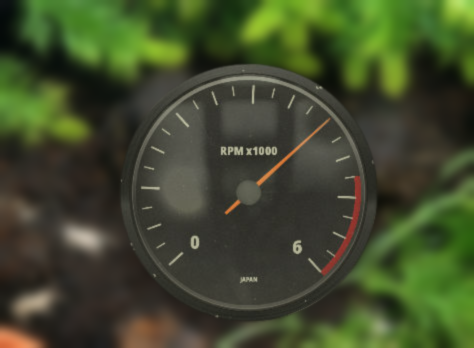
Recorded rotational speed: 4000 rpm
